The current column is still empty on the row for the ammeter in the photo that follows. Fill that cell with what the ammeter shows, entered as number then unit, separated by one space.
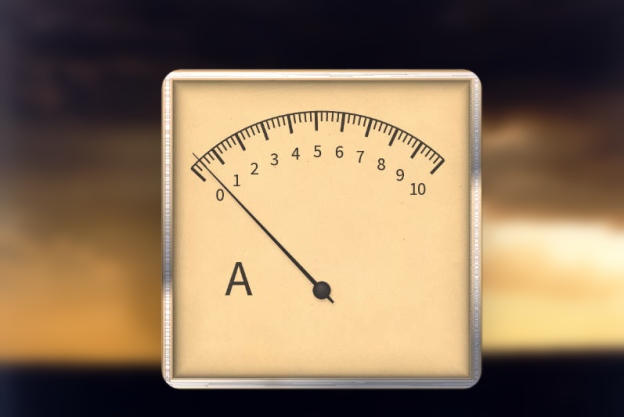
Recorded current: 0.4 A
